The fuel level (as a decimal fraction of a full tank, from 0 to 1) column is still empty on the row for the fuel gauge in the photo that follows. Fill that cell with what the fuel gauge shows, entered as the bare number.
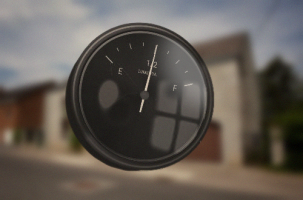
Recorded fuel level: 0.5
